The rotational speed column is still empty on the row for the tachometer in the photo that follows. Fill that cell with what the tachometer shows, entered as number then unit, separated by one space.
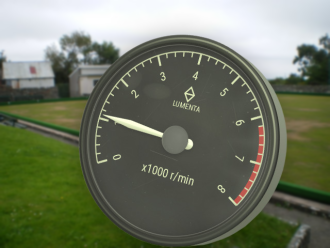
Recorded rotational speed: 1100 rpm
